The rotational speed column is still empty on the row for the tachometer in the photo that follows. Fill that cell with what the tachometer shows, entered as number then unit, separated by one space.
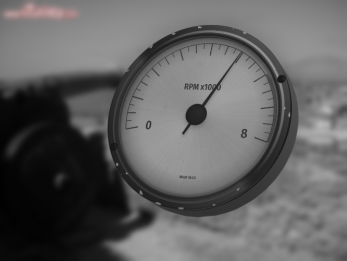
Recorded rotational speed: 5000 rpm
